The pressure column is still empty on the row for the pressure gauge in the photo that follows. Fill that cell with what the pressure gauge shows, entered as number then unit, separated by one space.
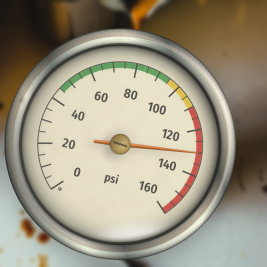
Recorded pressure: 130 psi
